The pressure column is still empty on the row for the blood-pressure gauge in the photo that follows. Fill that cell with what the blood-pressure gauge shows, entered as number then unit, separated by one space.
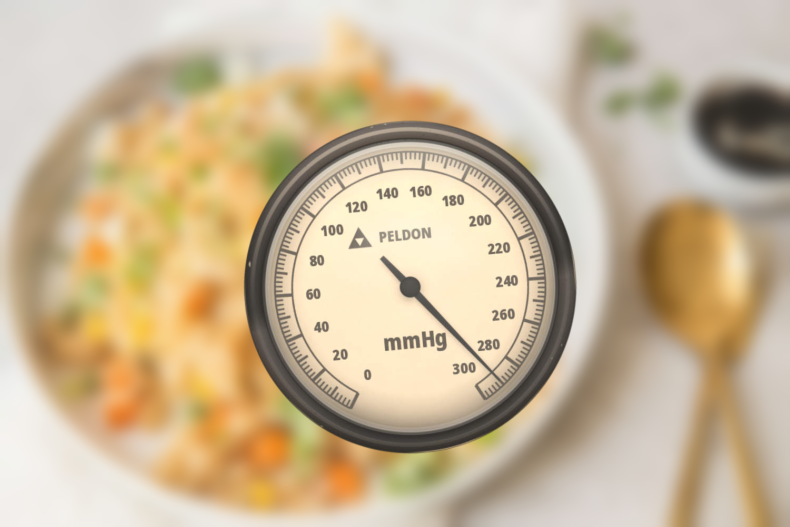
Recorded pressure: 290 mmHg
